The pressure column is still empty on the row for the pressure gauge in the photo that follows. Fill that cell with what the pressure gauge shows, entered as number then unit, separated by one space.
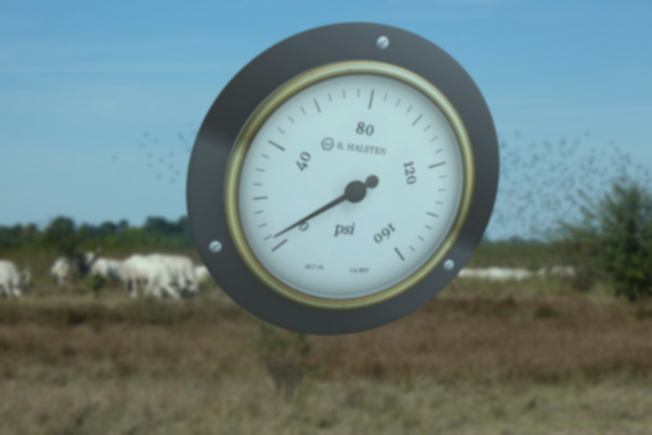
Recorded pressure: 5 psi
